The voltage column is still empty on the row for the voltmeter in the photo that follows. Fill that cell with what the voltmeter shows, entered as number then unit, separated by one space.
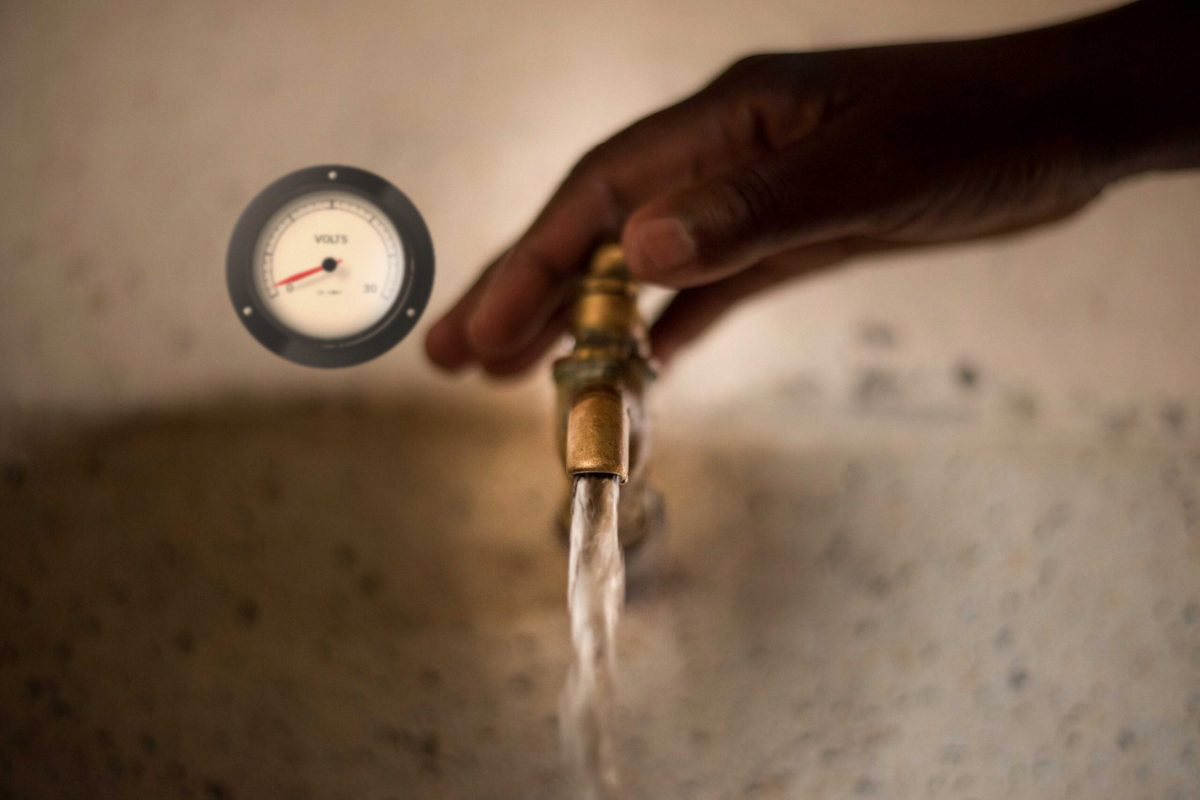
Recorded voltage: 1 V
